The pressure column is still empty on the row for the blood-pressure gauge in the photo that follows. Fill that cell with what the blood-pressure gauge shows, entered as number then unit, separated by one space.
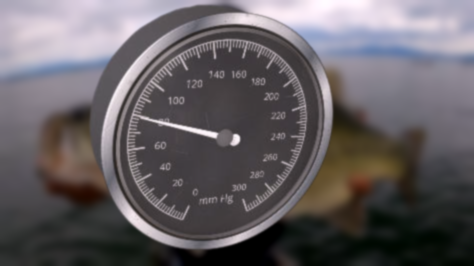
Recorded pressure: 80 mmHg
